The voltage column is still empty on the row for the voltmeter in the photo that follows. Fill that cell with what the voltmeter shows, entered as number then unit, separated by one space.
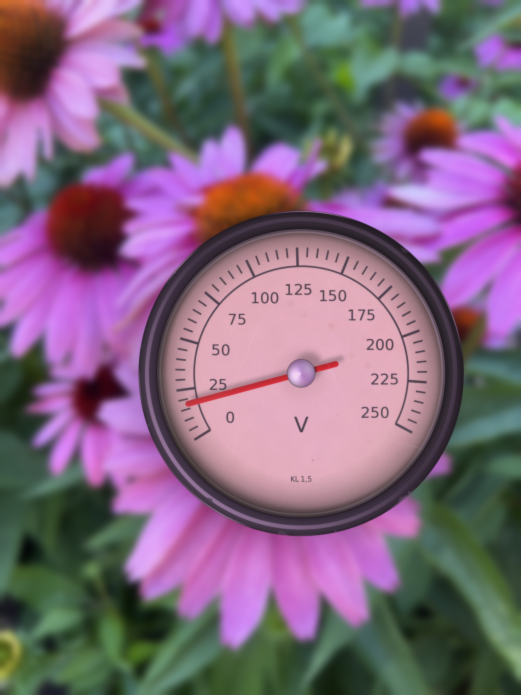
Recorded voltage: 17.5 V
